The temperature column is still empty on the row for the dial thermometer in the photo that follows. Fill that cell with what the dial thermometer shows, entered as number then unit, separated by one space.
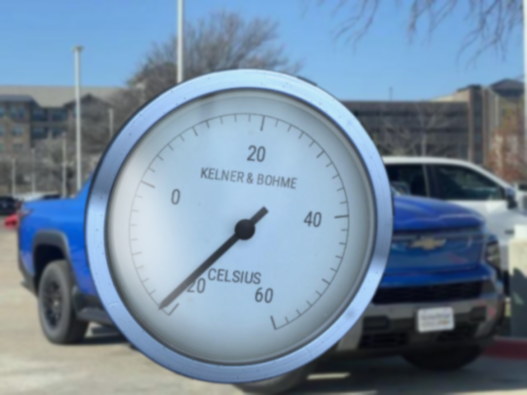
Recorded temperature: -18 °C
